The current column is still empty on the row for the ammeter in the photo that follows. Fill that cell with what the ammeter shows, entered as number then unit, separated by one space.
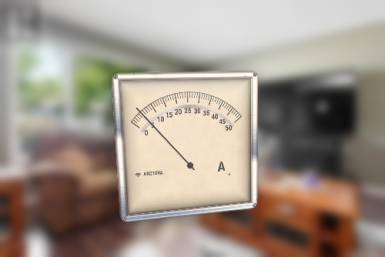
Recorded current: 5 A
